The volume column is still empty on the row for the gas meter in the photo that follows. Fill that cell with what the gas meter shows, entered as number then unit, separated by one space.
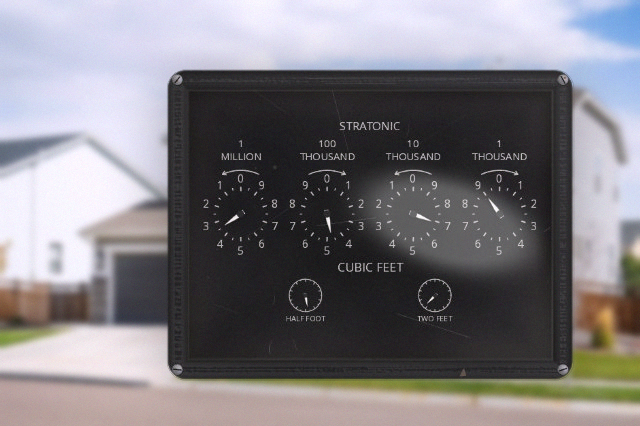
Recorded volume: 346900 ft³
